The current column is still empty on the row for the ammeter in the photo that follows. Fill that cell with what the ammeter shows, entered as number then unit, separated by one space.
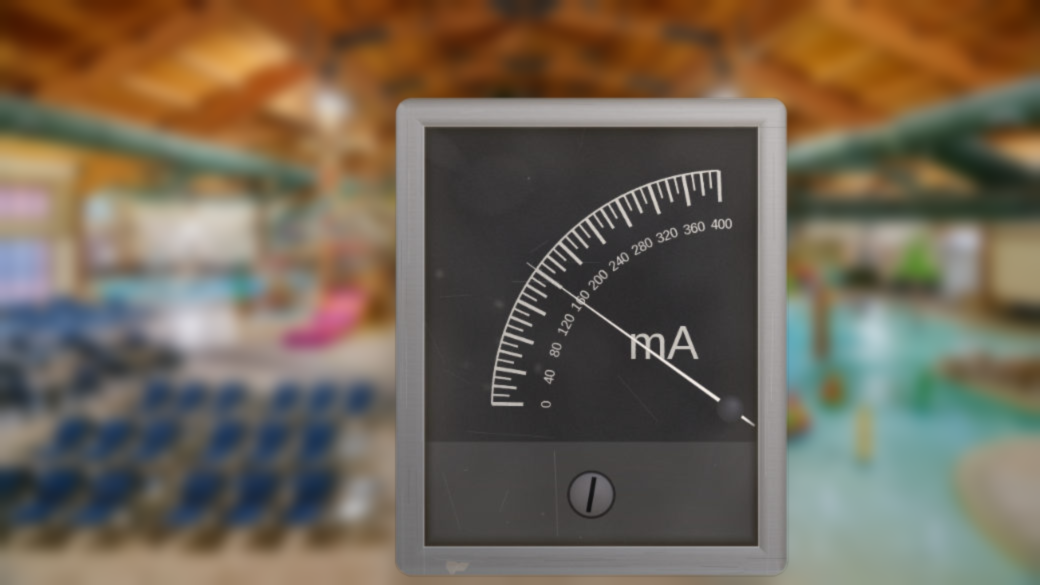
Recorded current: 160 mA
